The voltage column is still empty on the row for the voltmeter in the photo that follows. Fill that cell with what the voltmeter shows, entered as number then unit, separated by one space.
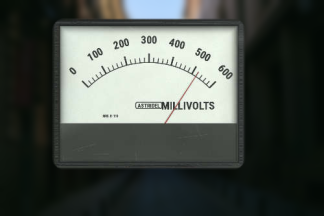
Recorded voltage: 520 mV
